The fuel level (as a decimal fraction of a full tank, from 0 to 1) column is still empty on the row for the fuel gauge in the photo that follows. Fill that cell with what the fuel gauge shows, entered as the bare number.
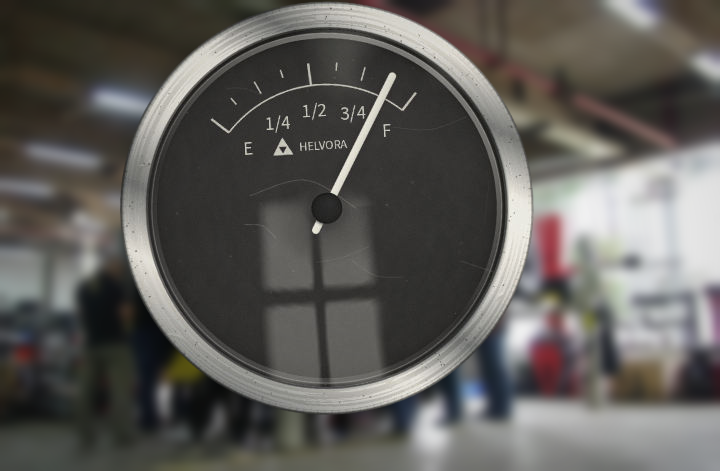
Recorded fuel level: 0.875
